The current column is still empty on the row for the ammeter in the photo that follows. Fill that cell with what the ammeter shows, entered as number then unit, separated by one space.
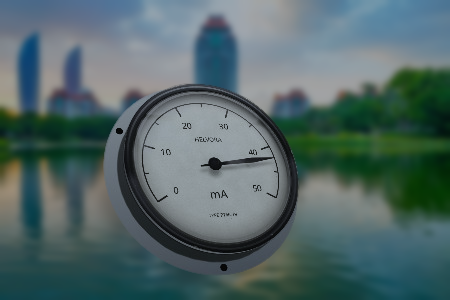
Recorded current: 42.5 mA
